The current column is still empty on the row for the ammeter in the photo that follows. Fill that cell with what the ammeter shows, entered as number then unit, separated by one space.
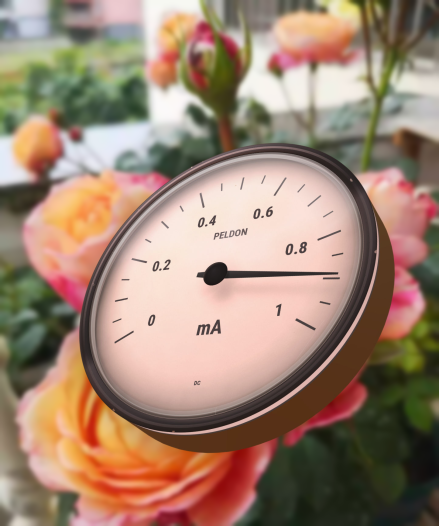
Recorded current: 0.9 mA
